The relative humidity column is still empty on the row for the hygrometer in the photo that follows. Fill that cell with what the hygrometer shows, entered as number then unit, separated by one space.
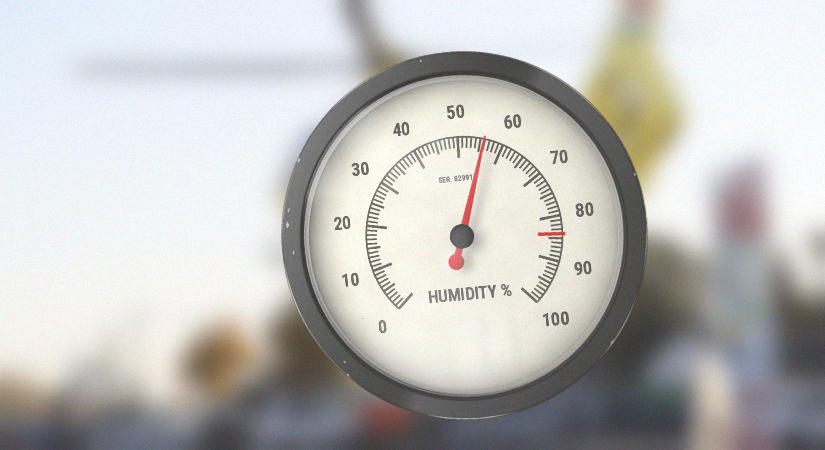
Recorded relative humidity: 56 %
